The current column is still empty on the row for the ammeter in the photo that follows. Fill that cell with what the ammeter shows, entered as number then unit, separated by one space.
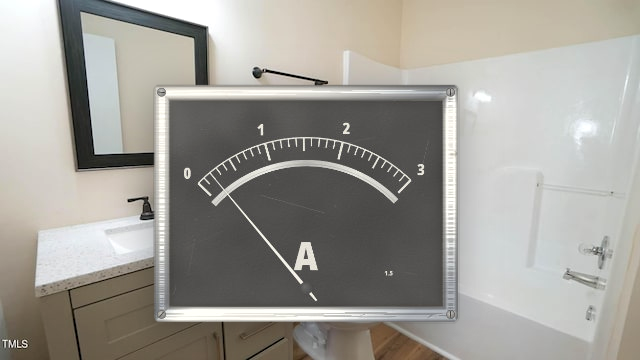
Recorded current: 0.2 A
